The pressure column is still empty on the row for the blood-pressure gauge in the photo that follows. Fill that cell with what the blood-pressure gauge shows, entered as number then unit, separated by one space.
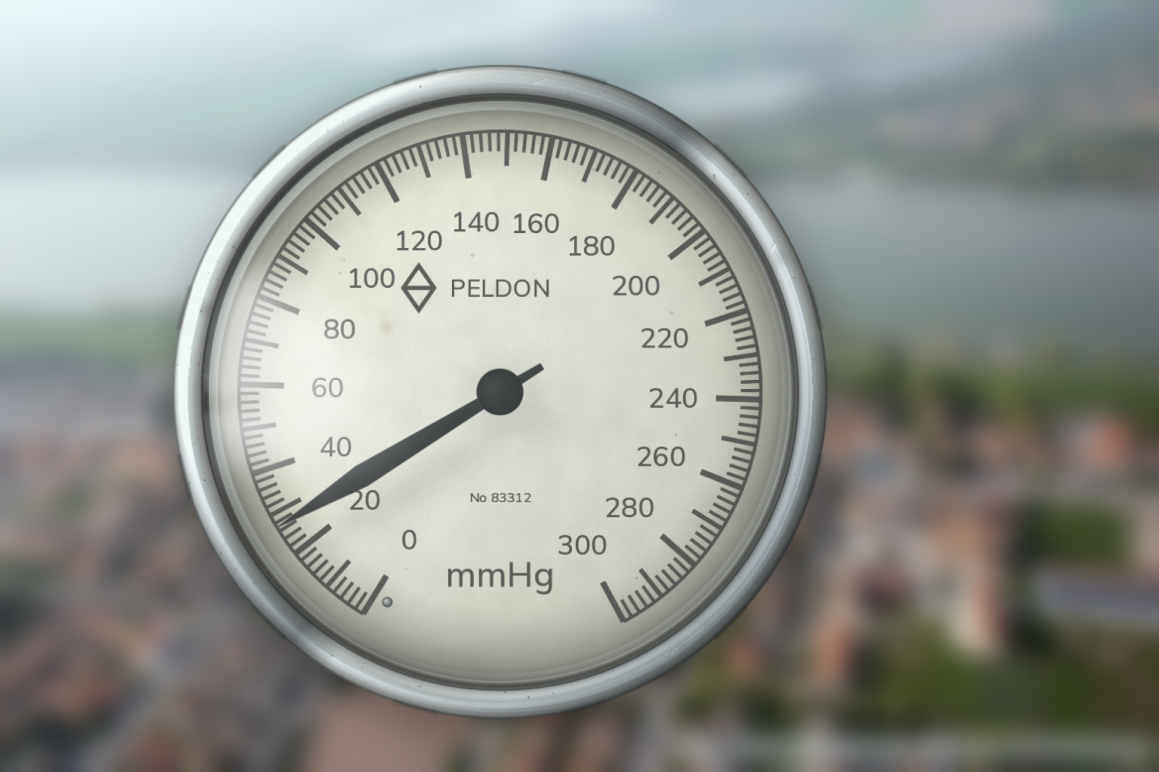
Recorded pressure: 27 mmHg
